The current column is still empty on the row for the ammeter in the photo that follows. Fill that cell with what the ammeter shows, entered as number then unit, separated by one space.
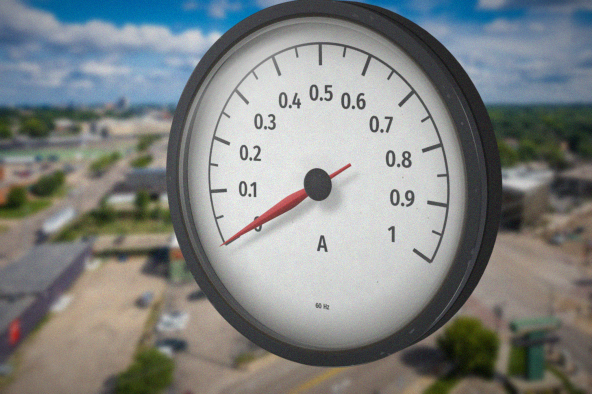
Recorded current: 0 A
